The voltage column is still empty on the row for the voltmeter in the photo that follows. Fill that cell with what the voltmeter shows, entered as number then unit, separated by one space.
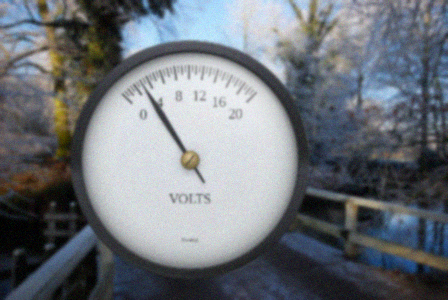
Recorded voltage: 3 V
